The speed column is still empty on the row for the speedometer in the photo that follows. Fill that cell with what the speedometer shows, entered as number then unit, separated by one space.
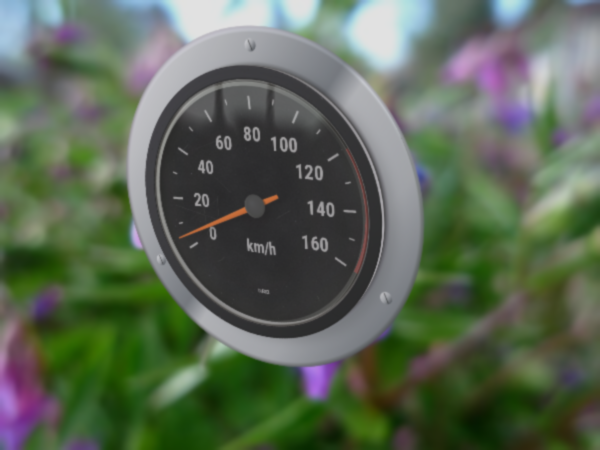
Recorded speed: 5 km/h
